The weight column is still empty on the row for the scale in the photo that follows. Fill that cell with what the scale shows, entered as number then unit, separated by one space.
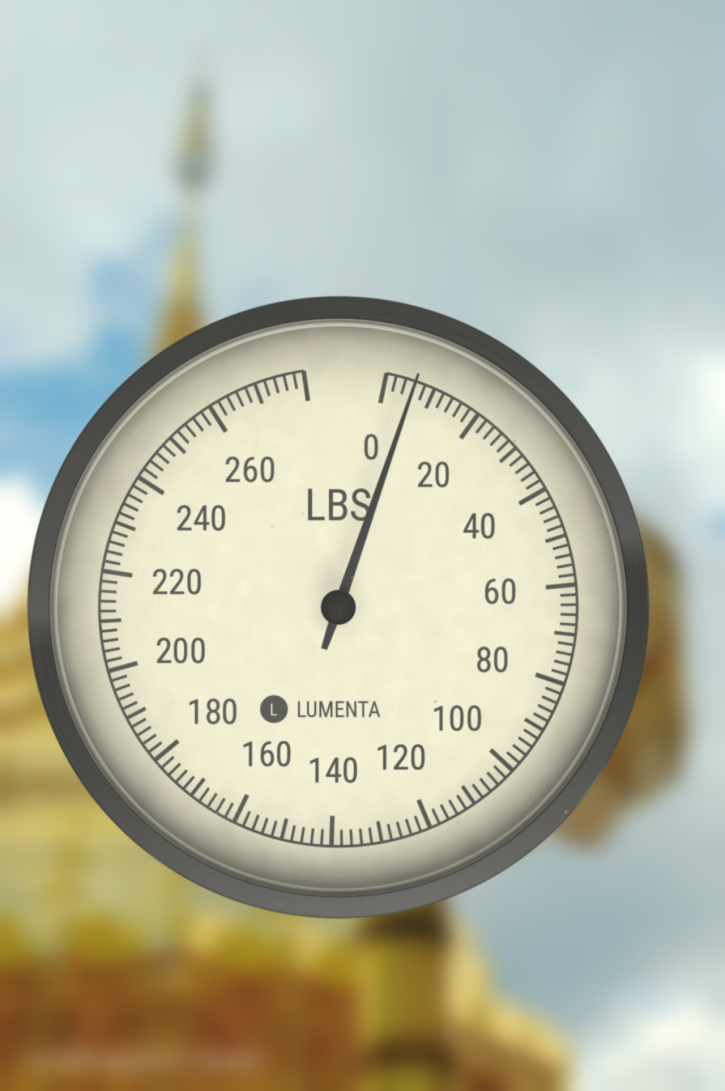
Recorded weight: 6 lb
